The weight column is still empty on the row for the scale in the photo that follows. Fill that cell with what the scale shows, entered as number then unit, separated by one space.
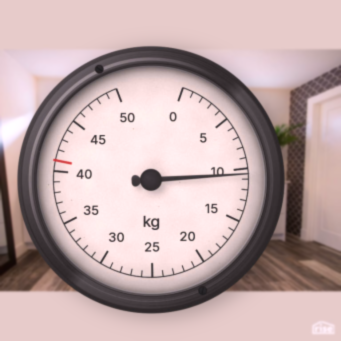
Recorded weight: 10.5 kg
